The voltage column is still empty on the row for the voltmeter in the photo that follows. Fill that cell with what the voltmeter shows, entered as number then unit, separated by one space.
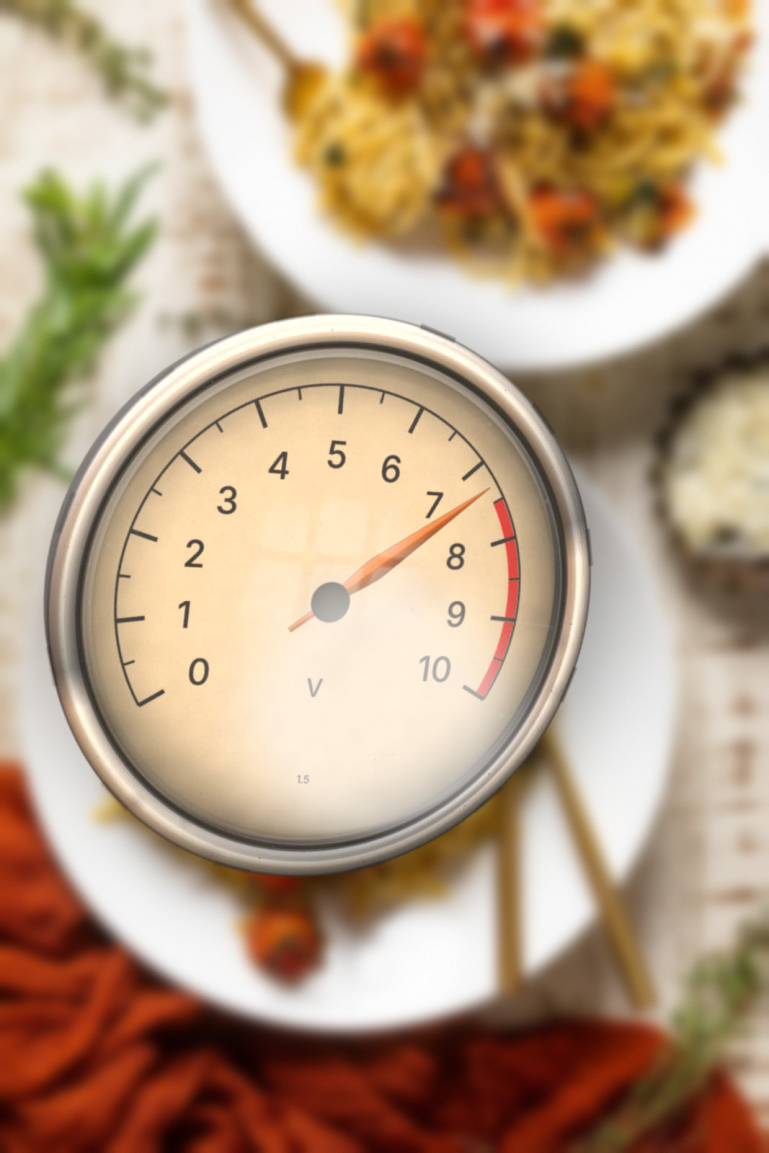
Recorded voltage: 7.25 V
